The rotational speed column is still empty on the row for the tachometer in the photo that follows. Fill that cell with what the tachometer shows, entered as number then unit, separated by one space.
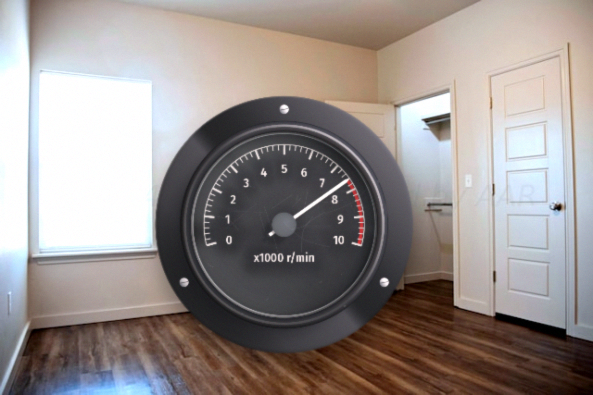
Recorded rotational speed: 7600 rpm
